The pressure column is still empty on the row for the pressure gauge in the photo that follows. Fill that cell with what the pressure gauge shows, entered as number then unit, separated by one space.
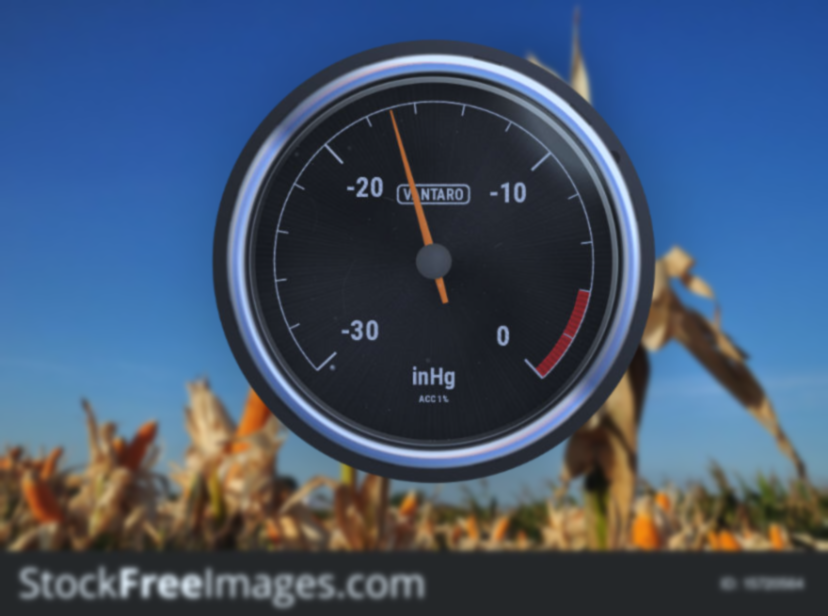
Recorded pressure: -17 inHg
